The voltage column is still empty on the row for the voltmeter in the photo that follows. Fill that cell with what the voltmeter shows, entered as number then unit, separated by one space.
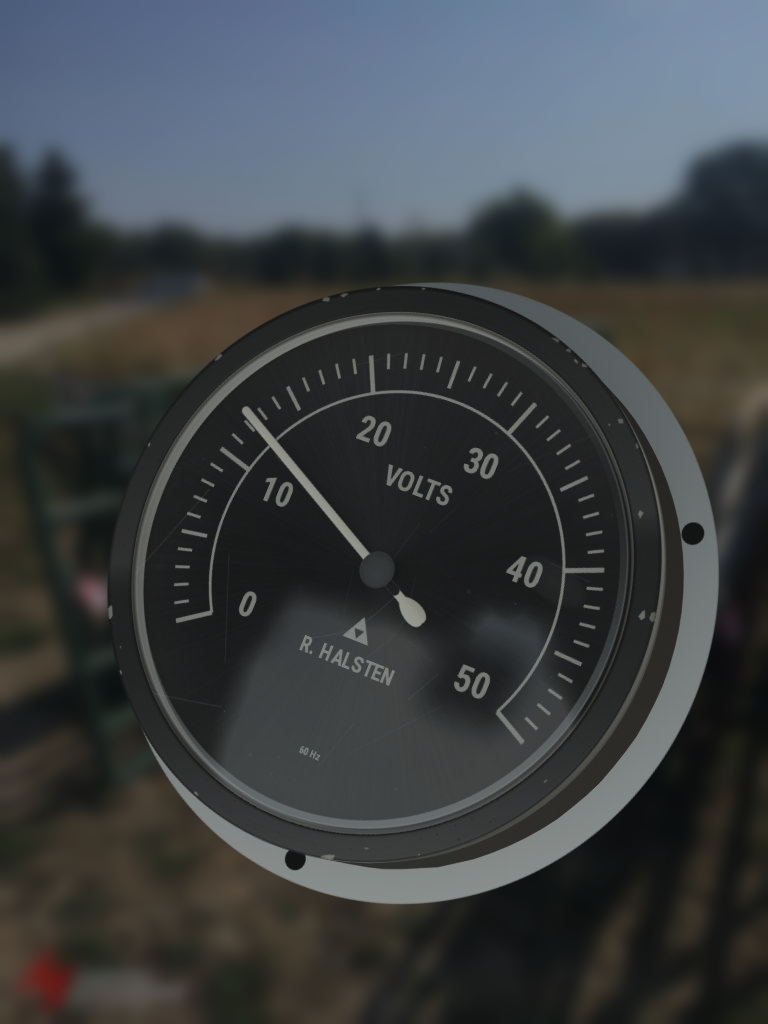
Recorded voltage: 12.5 V
